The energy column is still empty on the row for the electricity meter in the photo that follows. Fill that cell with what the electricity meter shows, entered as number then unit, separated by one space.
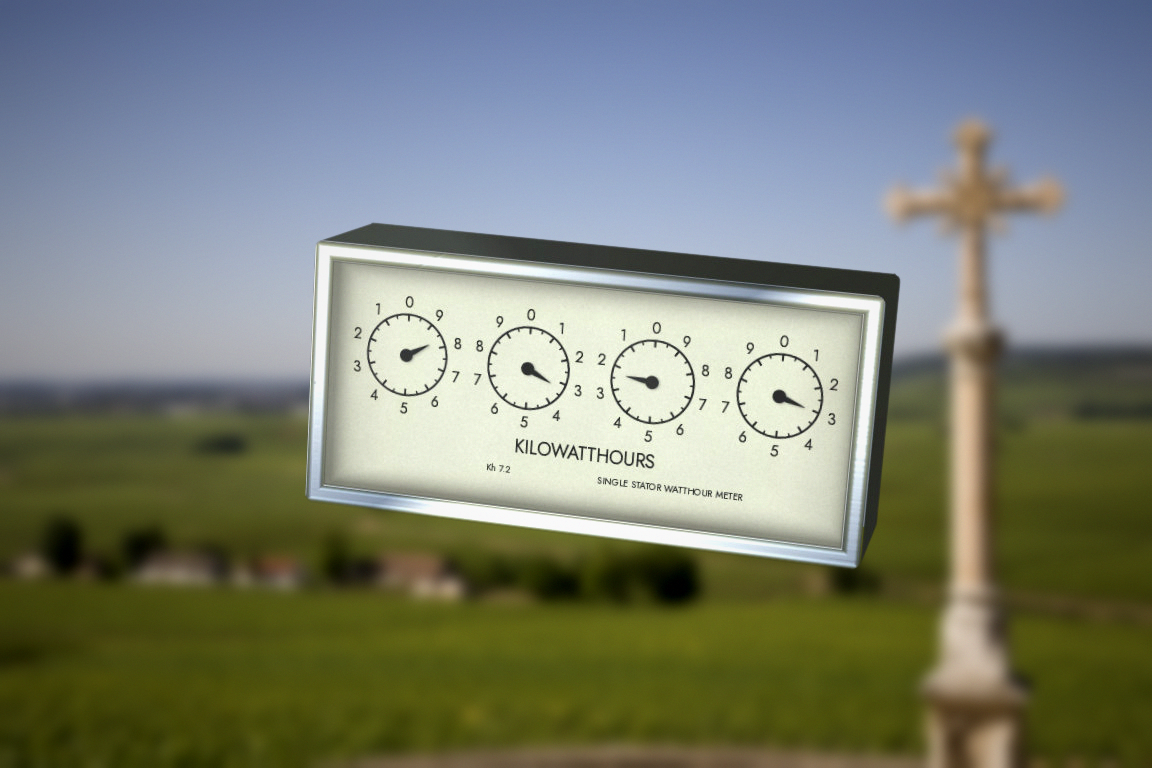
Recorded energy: 8323 kWh
